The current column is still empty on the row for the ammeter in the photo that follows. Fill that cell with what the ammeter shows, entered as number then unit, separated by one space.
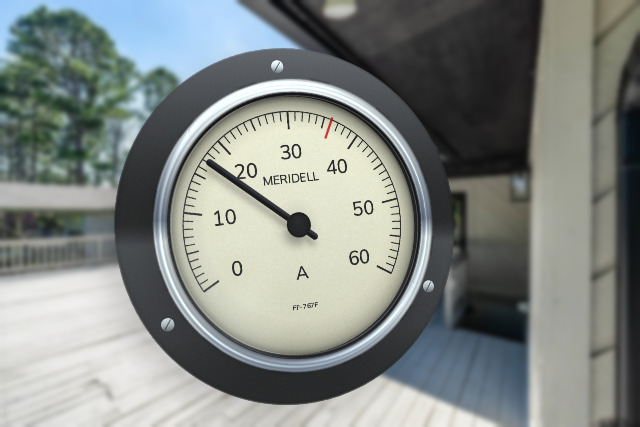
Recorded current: 17 A
